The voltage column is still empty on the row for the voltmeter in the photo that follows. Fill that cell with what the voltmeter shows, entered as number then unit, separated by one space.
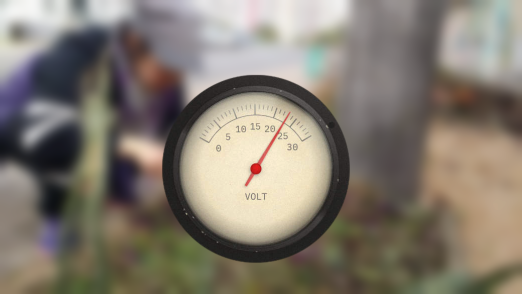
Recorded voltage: 23 V
